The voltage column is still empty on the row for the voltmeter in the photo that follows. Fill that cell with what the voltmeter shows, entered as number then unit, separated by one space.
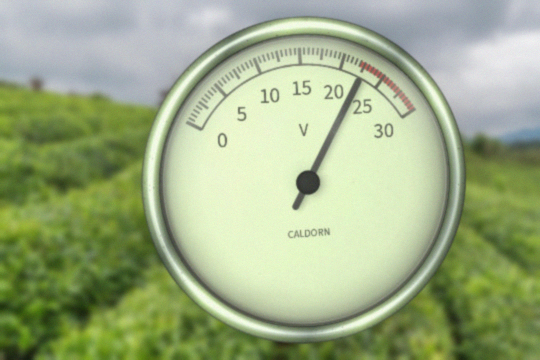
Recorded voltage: 22.5 V
